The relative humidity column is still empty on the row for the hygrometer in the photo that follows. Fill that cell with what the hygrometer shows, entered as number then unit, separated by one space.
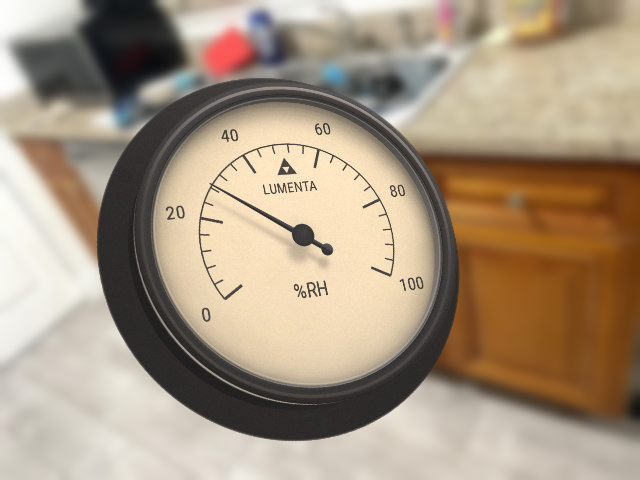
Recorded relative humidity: 28 %
